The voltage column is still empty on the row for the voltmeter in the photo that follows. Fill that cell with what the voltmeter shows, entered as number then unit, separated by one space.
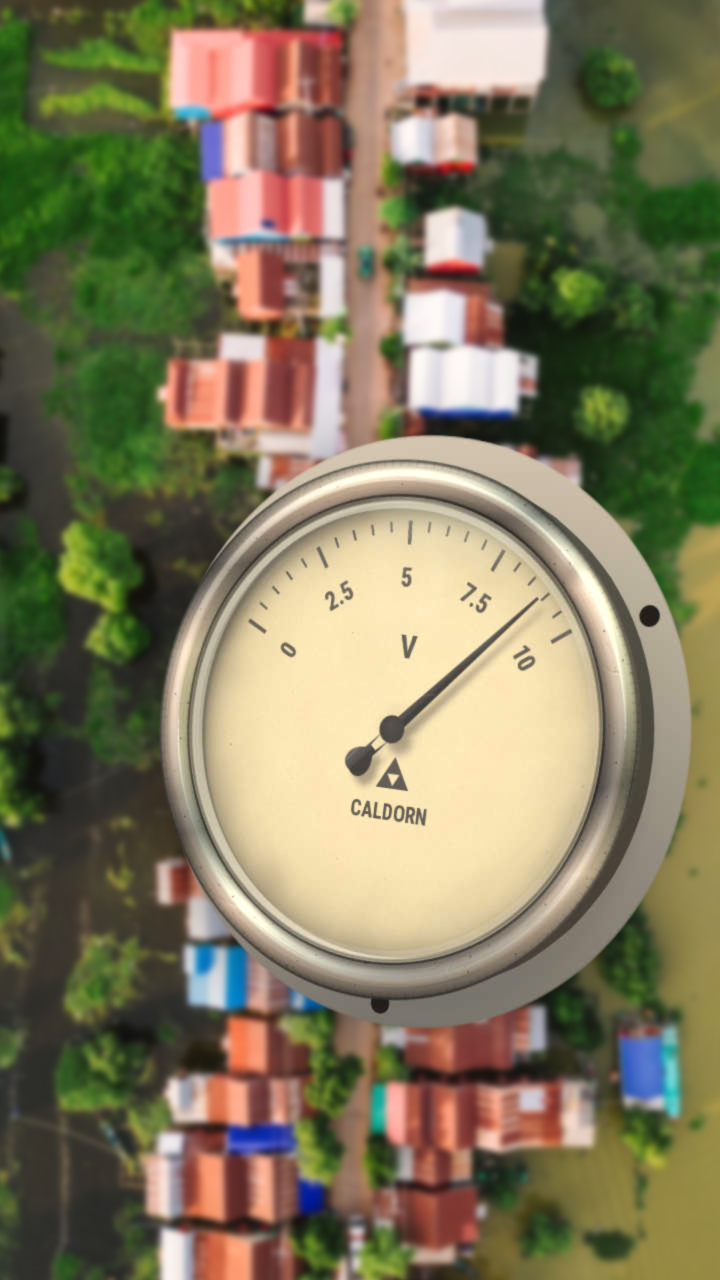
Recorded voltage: 9 V
